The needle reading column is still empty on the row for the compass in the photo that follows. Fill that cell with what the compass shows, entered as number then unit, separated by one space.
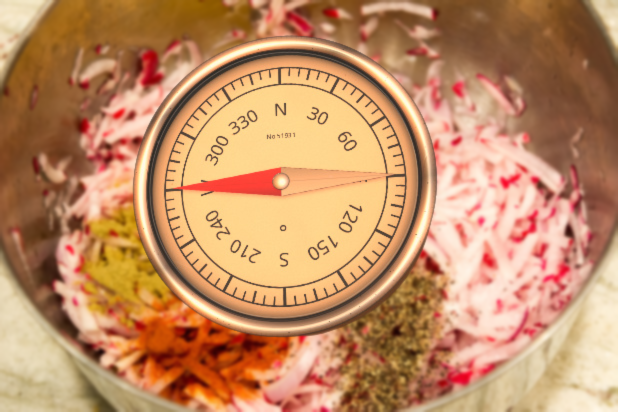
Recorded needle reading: 270 °
